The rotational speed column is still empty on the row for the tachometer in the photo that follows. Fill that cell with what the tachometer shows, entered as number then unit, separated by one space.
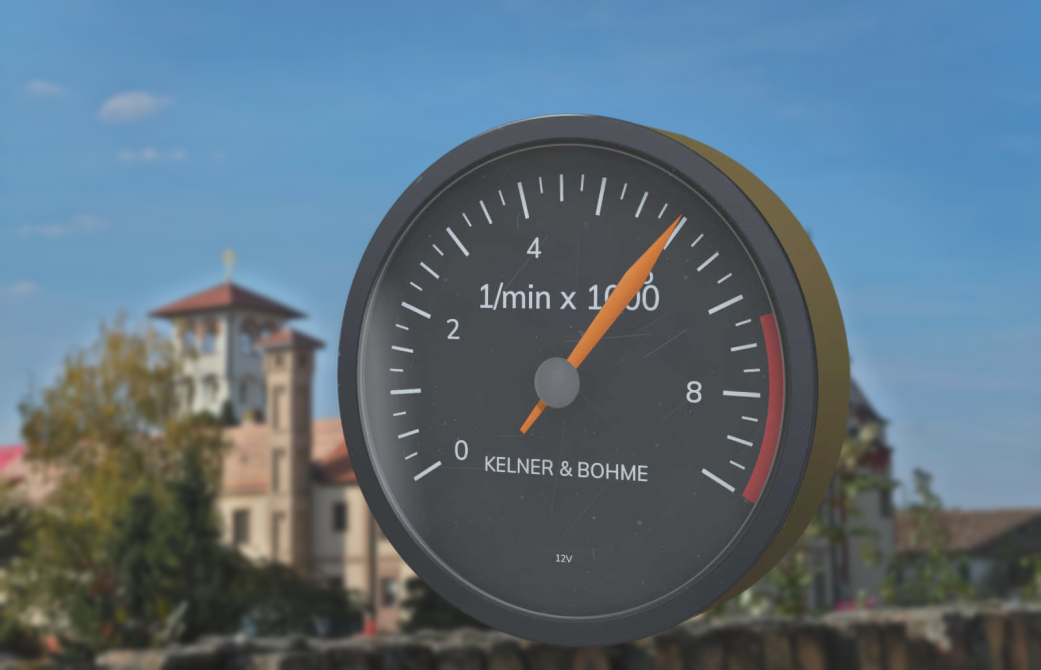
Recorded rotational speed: 6000 rpm
